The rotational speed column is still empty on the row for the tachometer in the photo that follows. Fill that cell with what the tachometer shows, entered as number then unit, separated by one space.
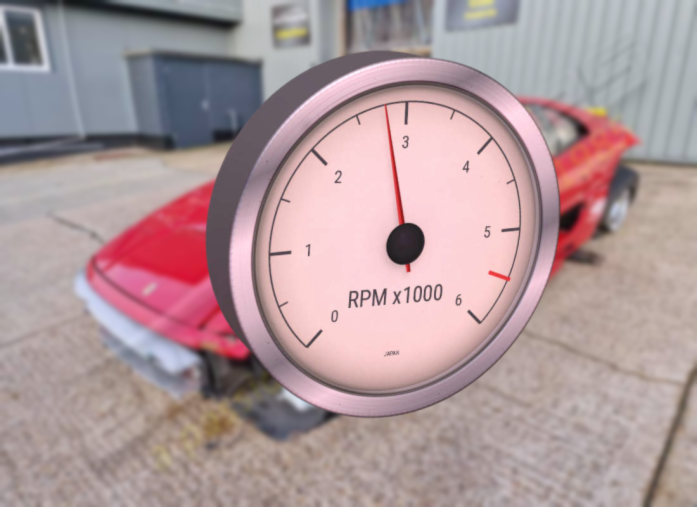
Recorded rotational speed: 2750 rpm
